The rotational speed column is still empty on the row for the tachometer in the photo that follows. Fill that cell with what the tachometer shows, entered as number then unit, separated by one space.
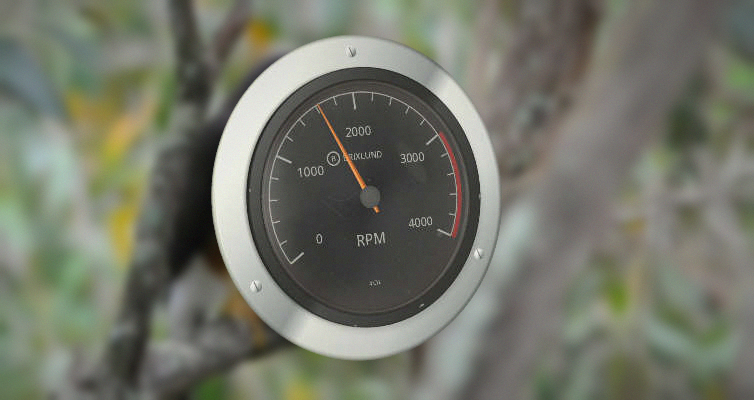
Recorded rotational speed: 1600 rpm
